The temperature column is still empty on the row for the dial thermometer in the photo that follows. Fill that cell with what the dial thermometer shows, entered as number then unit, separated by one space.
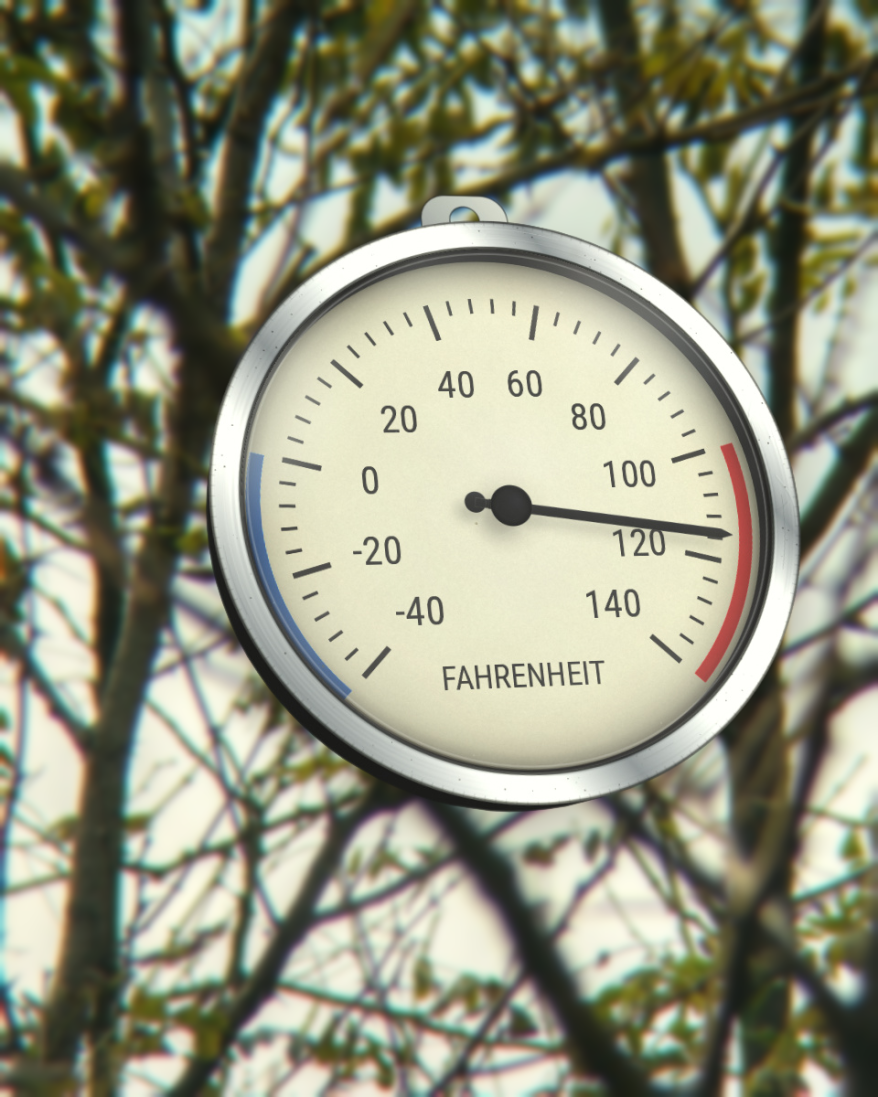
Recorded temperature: 116 °F
